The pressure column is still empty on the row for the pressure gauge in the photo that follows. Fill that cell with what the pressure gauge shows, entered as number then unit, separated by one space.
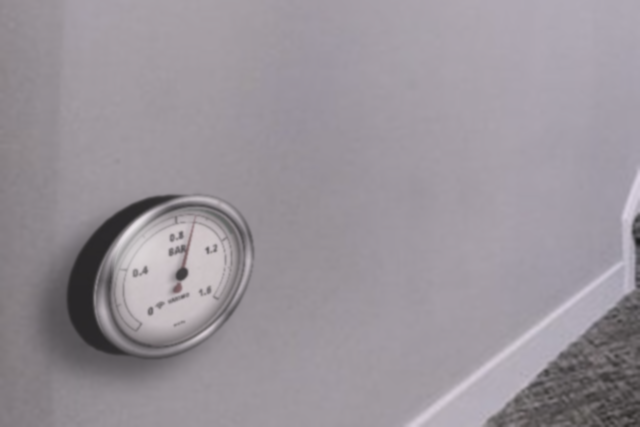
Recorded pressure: 0.9 bar
